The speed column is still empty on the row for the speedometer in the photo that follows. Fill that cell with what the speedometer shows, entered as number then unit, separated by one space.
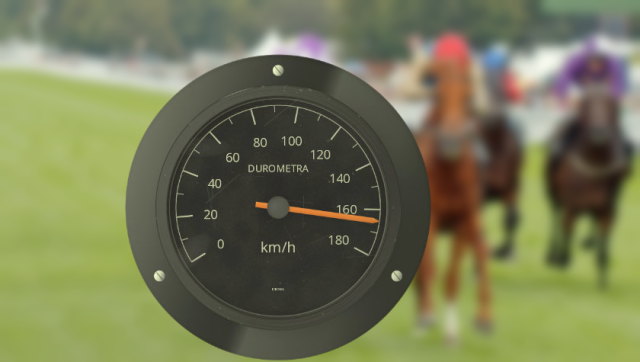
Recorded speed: 165 km/h
